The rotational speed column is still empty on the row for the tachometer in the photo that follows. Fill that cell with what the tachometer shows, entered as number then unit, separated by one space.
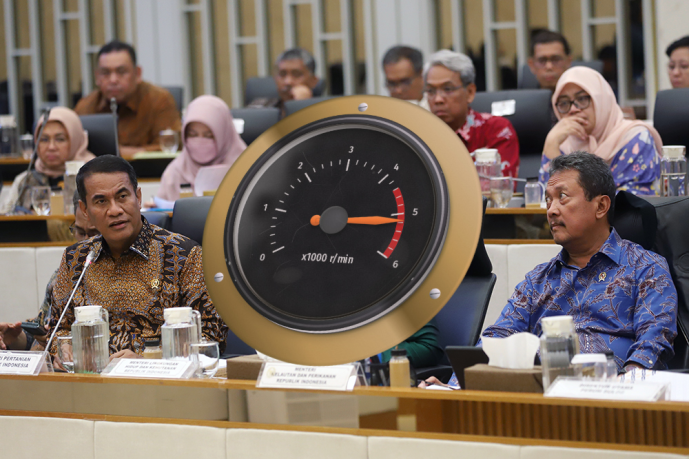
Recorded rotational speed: 5200 rpm
